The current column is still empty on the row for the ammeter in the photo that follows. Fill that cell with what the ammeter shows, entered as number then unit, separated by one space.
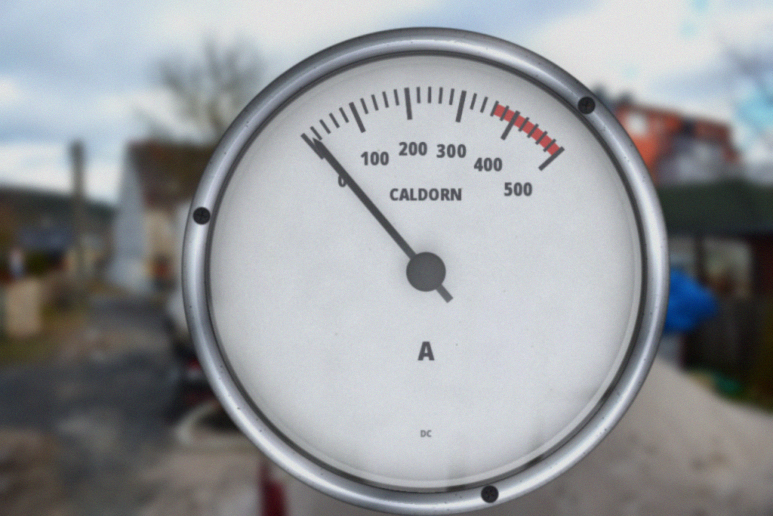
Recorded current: 10 A
